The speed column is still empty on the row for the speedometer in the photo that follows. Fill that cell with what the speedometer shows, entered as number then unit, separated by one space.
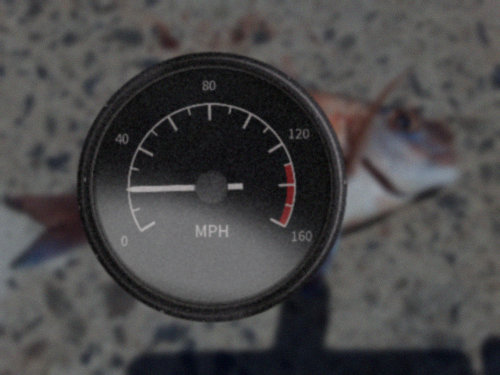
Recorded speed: 20 mph
